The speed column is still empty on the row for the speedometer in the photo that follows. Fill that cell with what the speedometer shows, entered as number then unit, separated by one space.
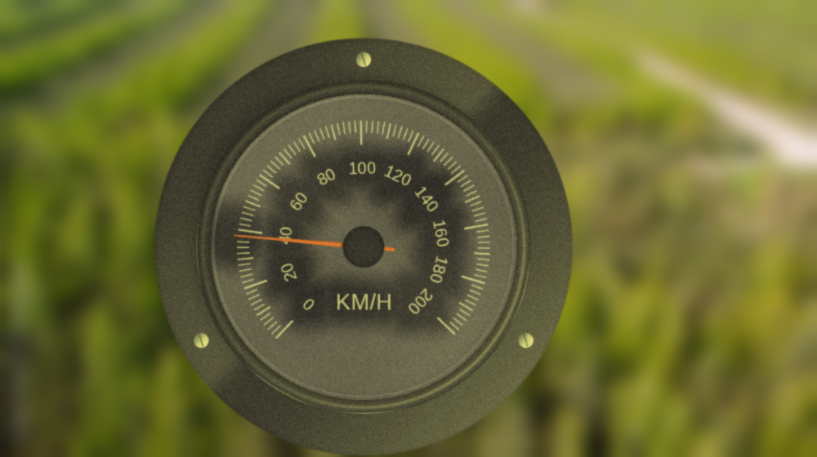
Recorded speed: 38 km/h
